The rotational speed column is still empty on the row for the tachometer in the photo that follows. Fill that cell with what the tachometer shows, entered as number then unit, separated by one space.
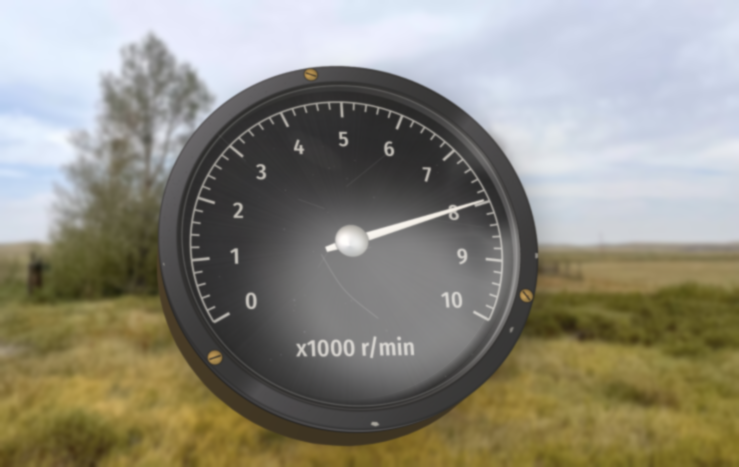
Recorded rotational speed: 8000 rpm
